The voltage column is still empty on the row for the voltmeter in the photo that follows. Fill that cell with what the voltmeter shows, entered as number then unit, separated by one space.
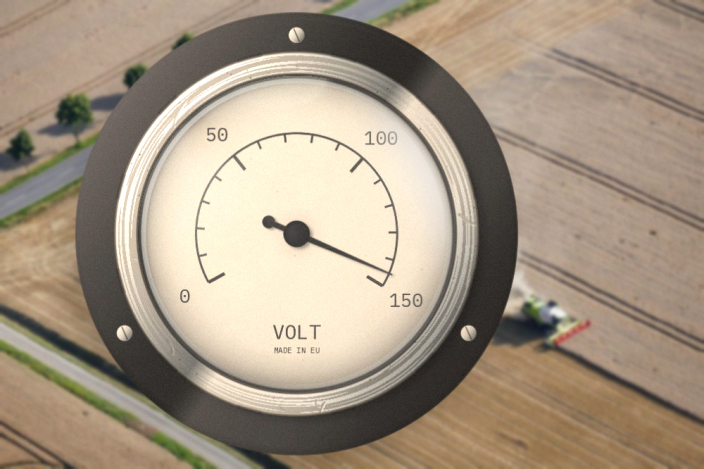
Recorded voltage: 145 V
